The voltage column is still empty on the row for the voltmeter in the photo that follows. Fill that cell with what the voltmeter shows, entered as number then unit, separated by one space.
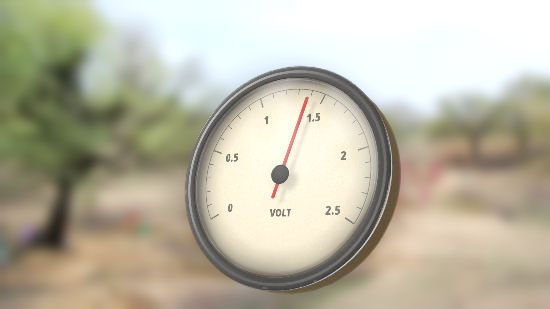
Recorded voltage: 1.4 V
